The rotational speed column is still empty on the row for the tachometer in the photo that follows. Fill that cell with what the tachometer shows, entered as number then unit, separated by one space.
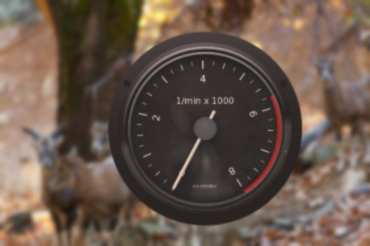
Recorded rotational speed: 0 rpm
